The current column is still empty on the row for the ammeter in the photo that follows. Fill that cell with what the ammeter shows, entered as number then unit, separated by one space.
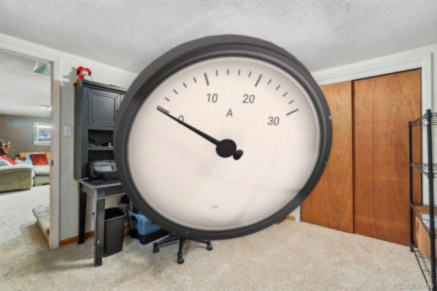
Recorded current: 0 A
